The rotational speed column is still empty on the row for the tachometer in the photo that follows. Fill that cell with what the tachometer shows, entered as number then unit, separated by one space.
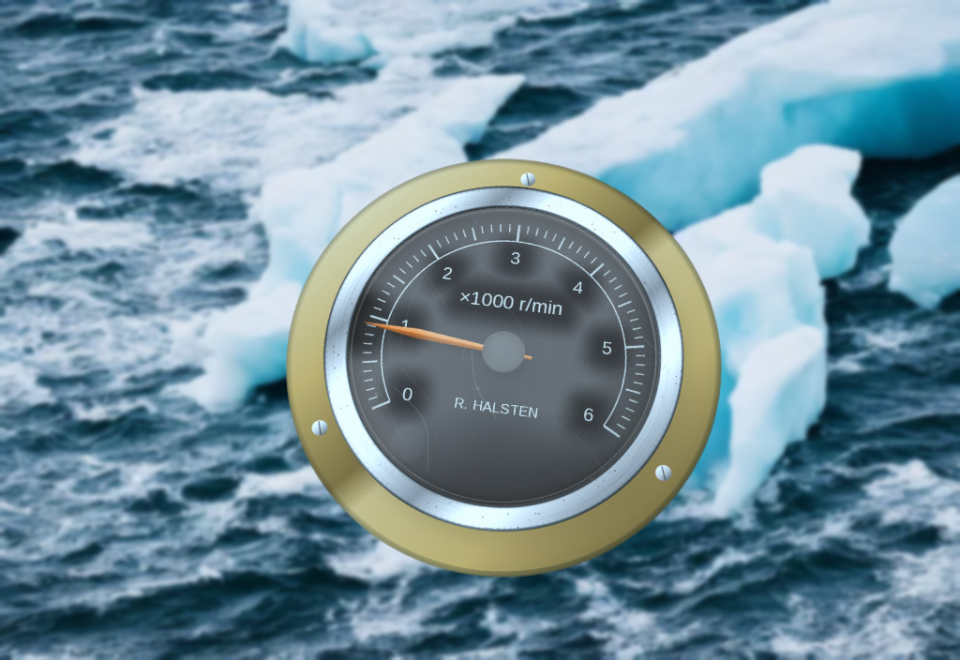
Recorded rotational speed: 900 rpm
